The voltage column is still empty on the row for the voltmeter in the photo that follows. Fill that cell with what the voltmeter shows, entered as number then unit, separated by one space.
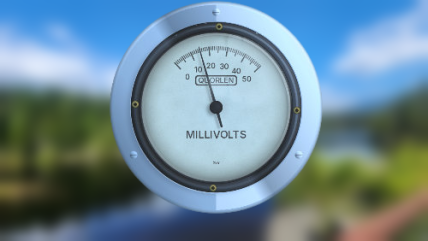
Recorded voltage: 15 mV
